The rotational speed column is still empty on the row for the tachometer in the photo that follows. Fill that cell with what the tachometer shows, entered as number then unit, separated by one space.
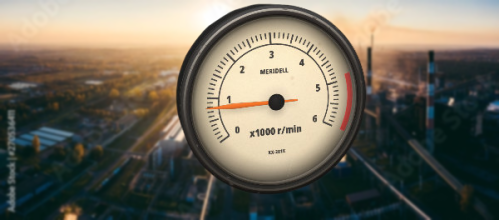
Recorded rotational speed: 800 rpm
